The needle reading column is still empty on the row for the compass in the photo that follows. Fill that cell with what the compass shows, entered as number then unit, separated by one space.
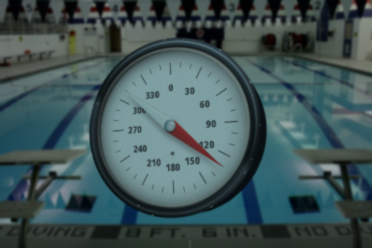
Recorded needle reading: 130 °
